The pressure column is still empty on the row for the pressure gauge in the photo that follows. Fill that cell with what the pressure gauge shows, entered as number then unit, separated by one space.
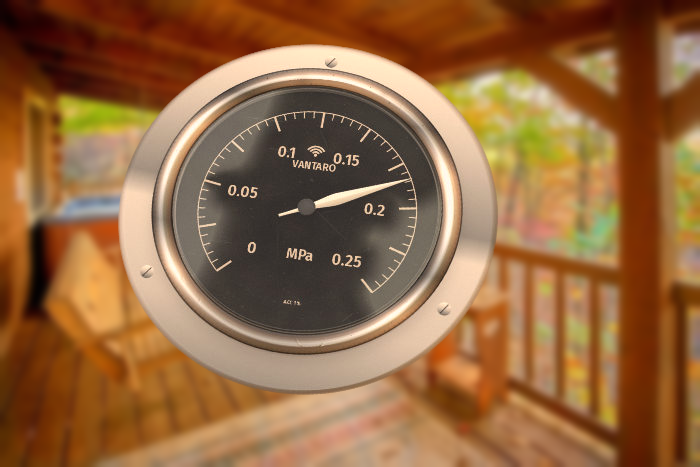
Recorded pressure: 0.185 MPa
